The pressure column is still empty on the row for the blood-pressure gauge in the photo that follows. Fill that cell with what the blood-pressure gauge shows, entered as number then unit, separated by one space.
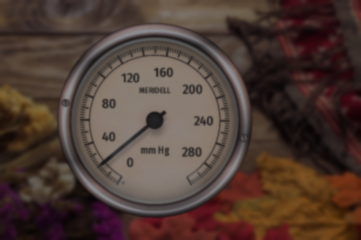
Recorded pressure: 20 mmHg
